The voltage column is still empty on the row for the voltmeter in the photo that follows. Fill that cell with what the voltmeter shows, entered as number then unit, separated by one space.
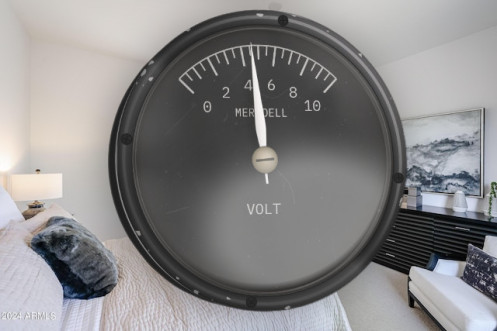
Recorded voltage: 4.5 V
